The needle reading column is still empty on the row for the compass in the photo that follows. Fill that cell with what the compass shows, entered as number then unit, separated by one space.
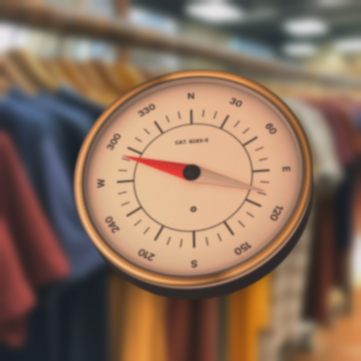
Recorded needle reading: 290 °
